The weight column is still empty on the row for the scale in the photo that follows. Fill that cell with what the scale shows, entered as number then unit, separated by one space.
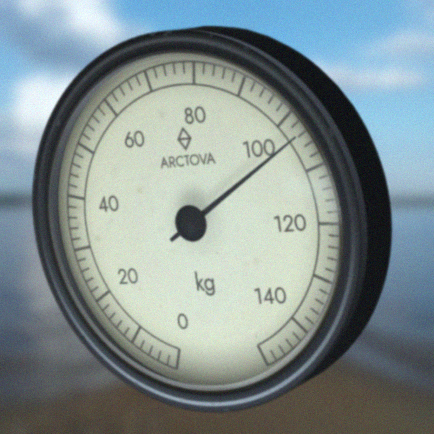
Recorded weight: 104 kg
